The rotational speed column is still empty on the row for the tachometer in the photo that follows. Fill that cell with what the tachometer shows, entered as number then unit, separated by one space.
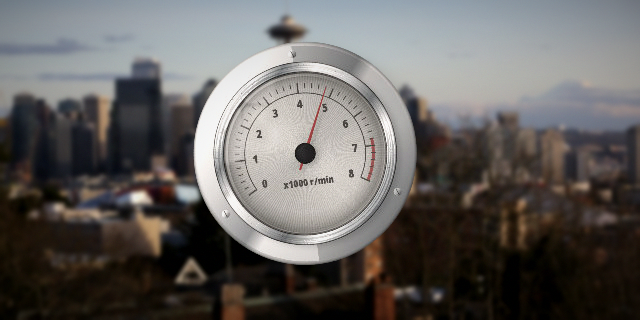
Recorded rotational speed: 4800 rpm
